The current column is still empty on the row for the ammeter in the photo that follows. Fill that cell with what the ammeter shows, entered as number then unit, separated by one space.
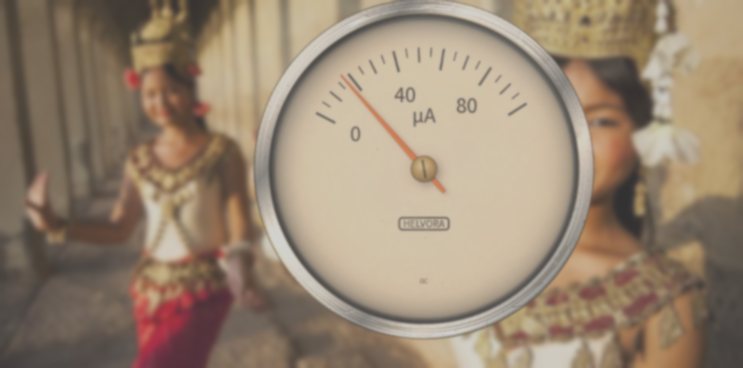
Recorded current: 17.5 µA
